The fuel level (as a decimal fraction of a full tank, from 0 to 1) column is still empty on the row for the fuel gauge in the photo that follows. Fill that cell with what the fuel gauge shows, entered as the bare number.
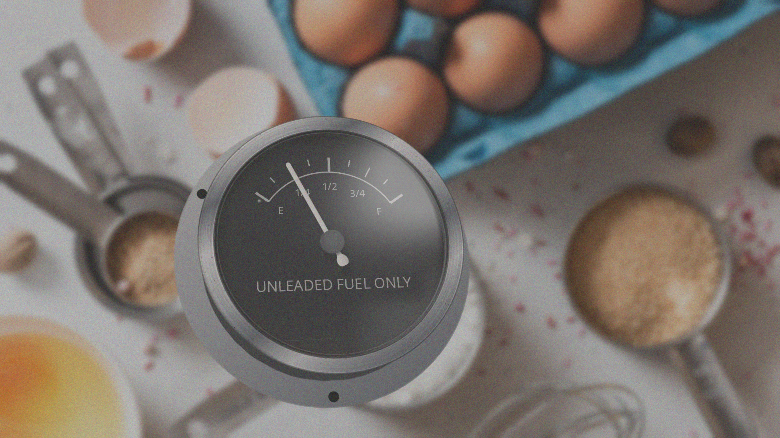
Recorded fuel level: 0.25
